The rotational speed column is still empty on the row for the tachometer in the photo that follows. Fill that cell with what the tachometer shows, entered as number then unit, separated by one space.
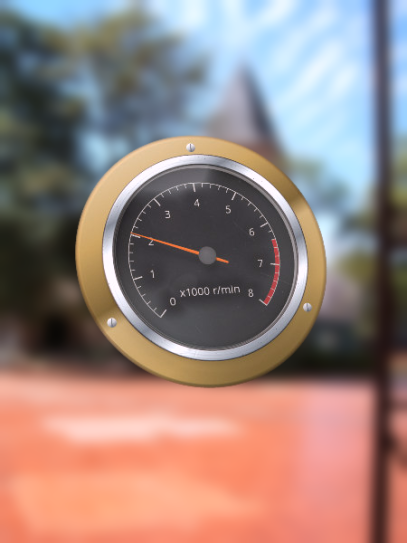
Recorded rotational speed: 2000 rpm
